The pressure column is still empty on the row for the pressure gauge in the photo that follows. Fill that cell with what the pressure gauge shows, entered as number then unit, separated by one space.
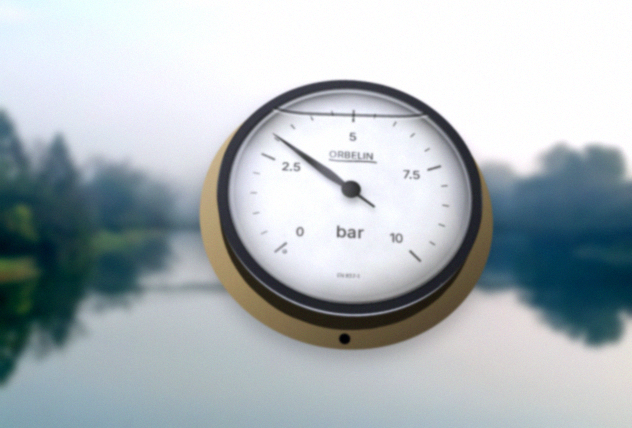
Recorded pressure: 3 bar
